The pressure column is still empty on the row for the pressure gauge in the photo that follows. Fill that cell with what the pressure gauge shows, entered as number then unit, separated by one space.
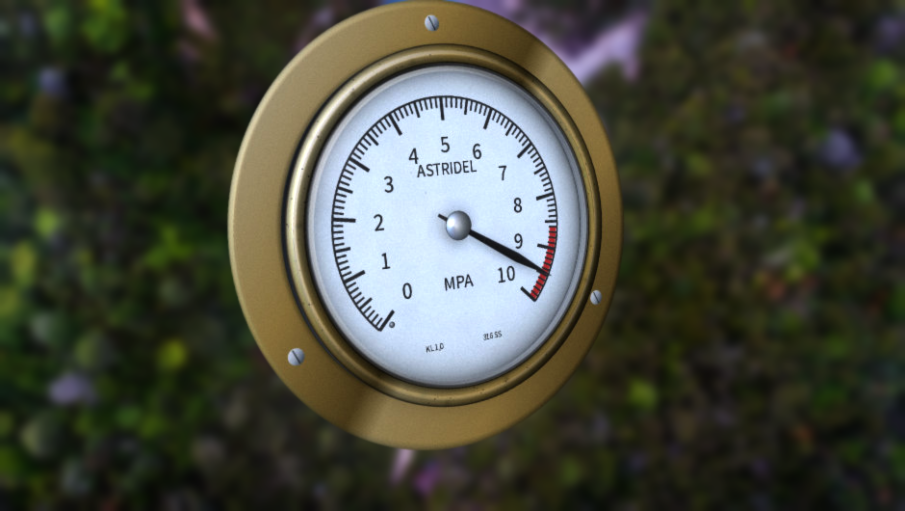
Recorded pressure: 9.5 MPa
